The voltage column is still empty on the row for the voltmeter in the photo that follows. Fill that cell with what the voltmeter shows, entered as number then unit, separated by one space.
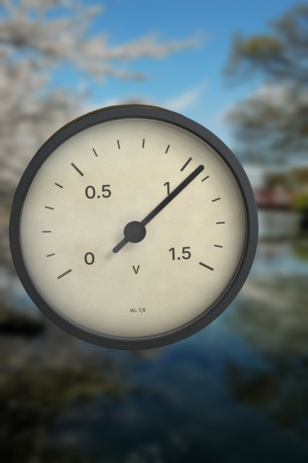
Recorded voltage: 1.05 V
